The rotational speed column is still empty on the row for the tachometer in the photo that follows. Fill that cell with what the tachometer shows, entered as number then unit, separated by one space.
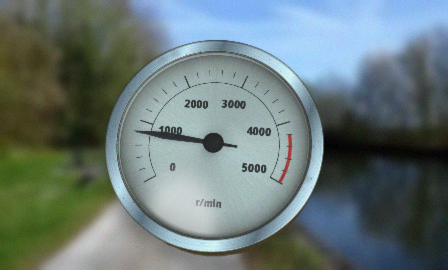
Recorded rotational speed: 800 rpm
